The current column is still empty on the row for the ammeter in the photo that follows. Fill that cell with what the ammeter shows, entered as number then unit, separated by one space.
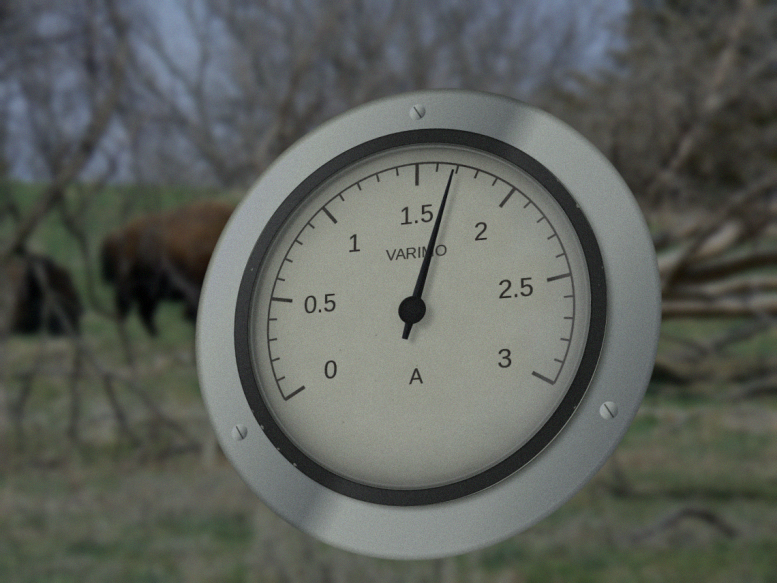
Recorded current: 1.7 A
